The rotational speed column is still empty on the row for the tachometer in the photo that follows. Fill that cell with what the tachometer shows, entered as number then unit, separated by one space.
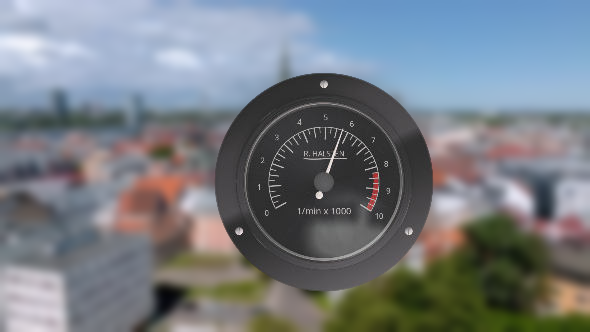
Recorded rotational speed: 5750 rpm
